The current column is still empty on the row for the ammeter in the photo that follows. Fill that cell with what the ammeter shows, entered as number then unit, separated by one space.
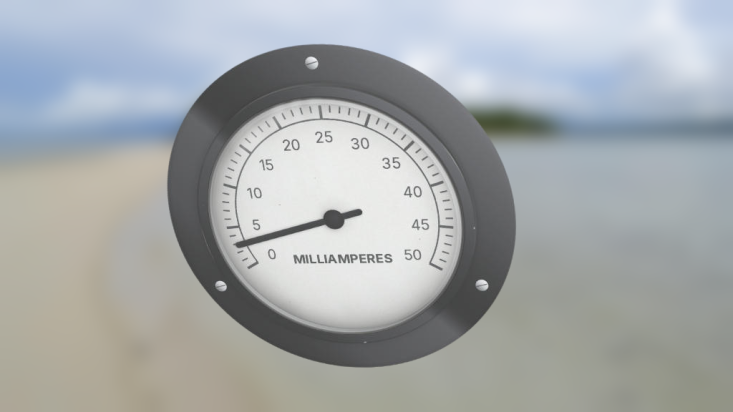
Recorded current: 3 mA
